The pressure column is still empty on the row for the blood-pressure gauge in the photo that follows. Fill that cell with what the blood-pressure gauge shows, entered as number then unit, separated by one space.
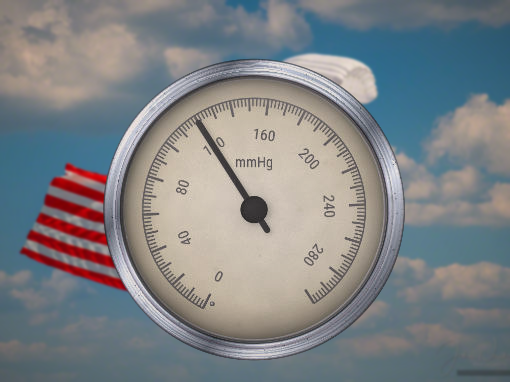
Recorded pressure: 120 mmHg
